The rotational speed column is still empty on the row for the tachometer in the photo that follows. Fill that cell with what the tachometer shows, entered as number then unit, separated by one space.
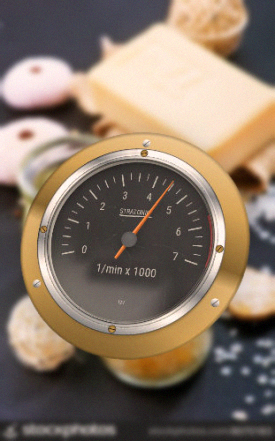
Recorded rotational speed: 4500 rpm
